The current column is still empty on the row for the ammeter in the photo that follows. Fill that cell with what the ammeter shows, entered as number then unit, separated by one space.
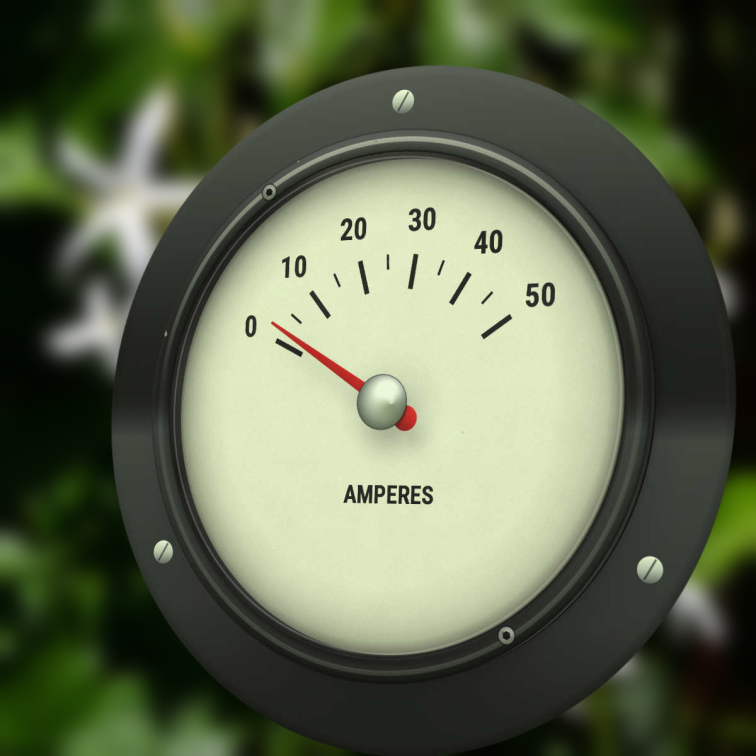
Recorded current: 2.5 A
